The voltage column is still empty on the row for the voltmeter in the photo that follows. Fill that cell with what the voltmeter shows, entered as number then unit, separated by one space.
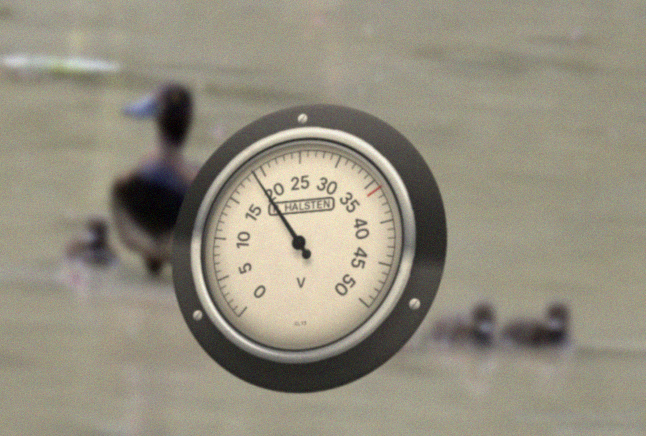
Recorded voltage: 19 V
